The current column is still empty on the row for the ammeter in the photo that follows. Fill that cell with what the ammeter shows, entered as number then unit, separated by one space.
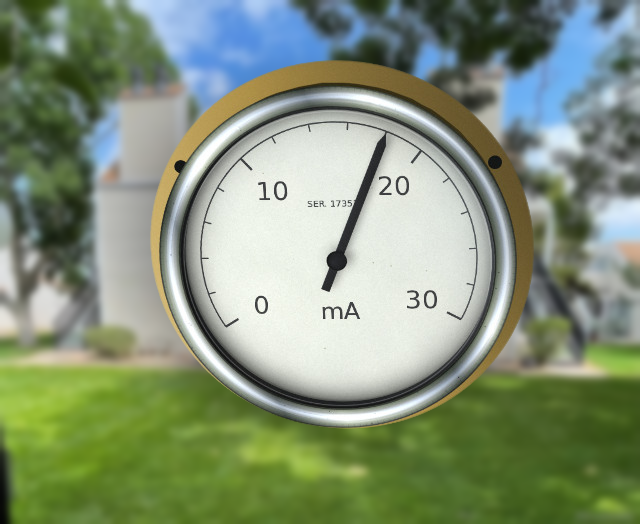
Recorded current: 18 mA
